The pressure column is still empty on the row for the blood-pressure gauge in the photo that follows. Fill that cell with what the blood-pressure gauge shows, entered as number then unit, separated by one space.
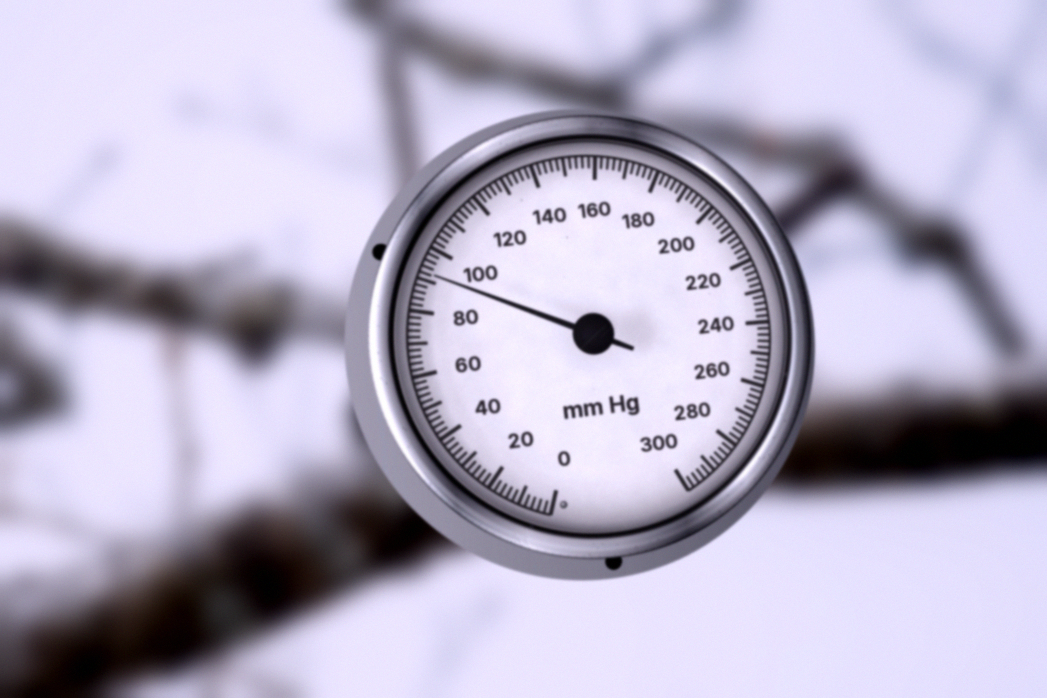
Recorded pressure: 92 mmHg
